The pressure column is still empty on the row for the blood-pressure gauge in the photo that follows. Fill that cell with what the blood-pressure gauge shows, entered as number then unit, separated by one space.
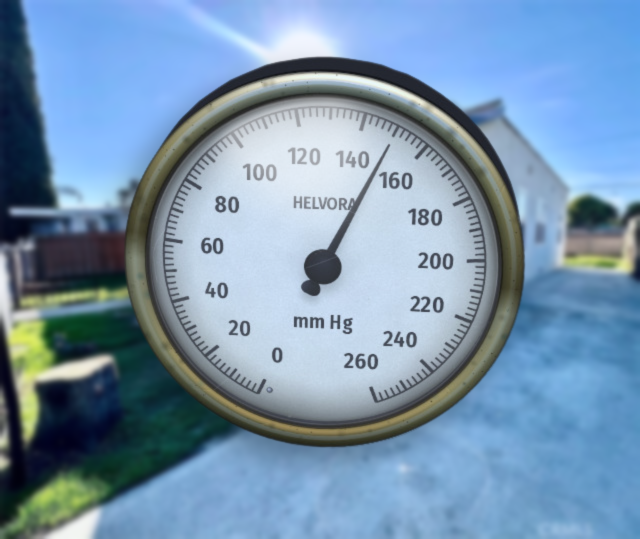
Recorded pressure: 150 mmHg
